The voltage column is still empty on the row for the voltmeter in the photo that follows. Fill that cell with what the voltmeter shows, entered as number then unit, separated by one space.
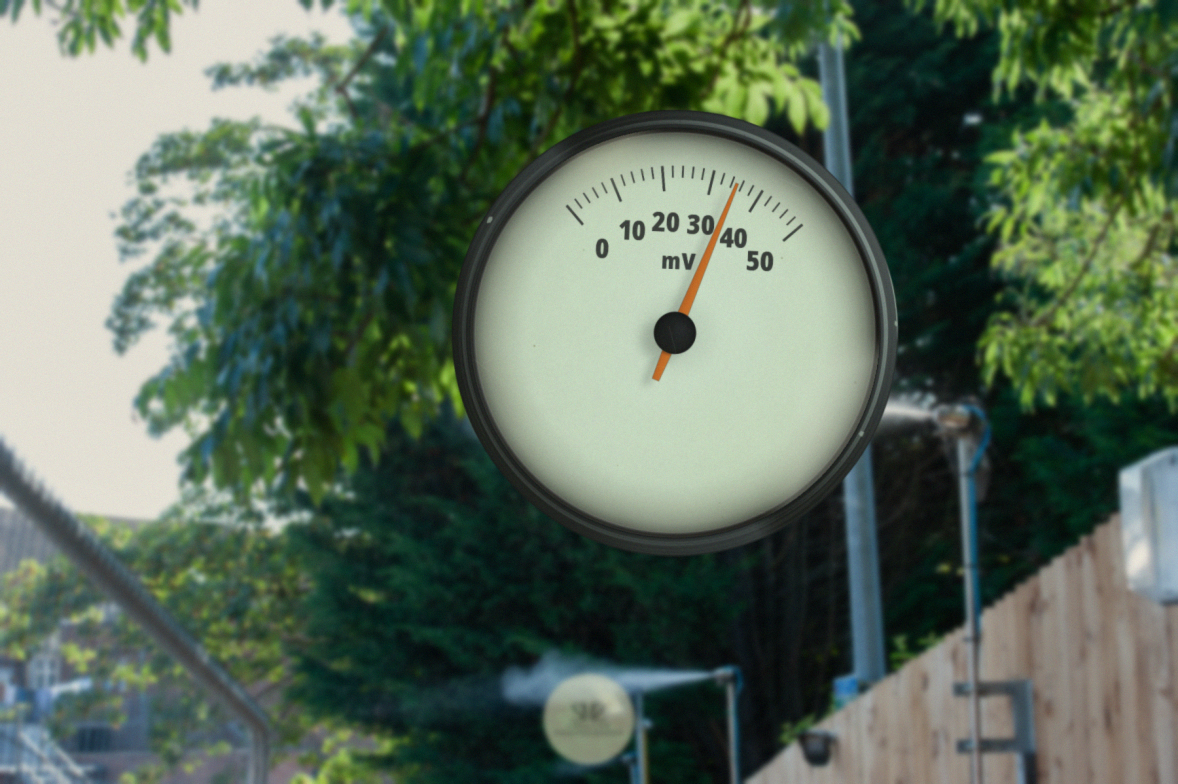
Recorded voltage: 35 mV
